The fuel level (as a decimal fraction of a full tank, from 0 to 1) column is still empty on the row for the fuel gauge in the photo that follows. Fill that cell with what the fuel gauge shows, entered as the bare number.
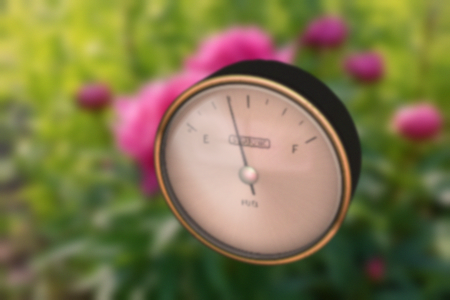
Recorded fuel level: 0.375
